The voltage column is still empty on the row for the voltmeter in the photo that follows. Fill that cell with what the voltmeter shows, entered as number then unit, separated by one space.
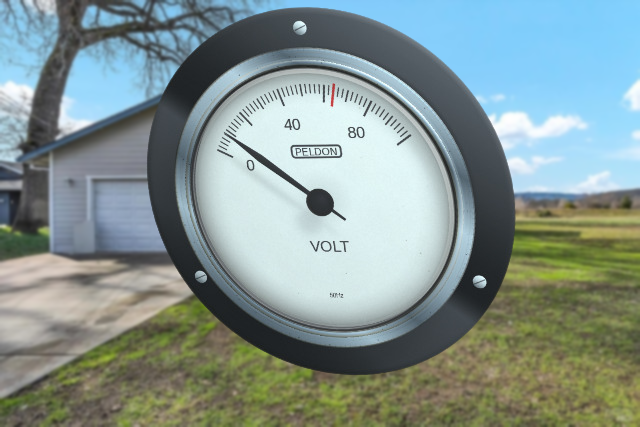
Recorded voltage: 10 V
